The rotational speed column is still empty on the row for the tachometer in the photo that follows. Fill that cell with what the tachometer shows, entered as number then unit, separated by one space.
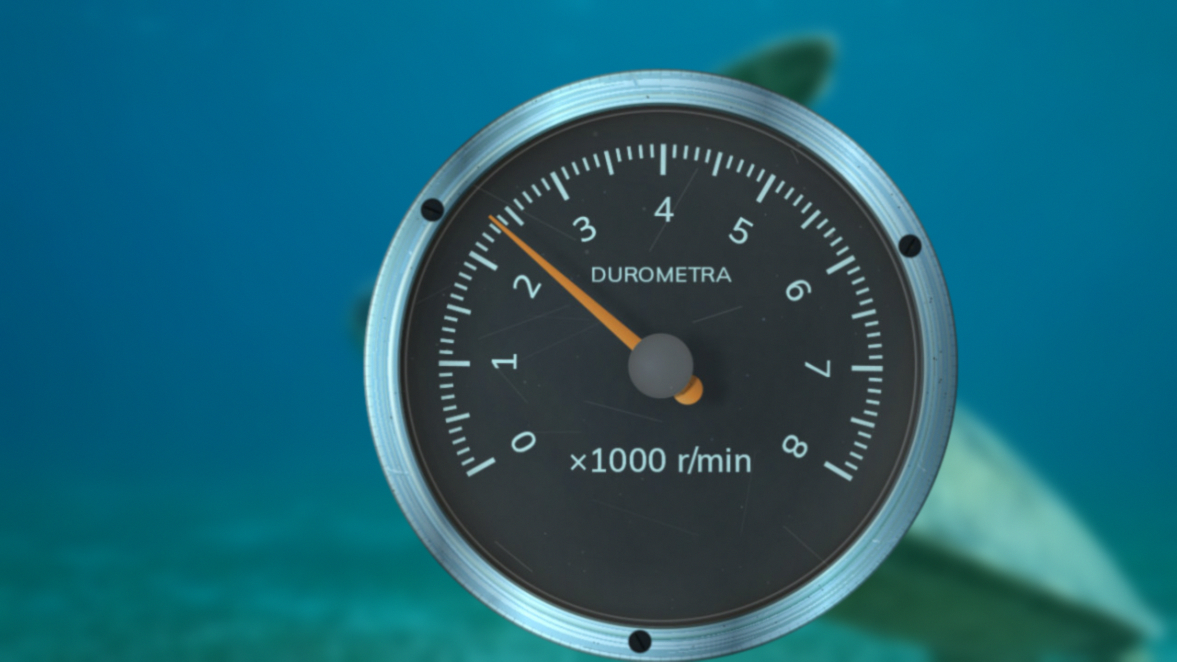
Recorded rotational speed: 2350 rpm
